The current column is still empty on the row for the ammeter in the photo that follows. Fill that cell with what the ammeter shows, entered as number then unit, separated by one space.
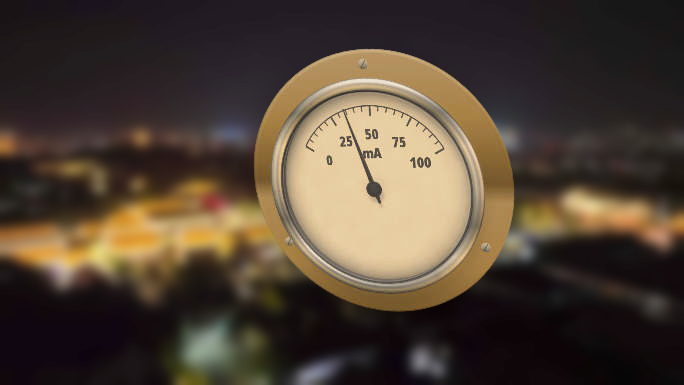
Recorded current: 35 mA
